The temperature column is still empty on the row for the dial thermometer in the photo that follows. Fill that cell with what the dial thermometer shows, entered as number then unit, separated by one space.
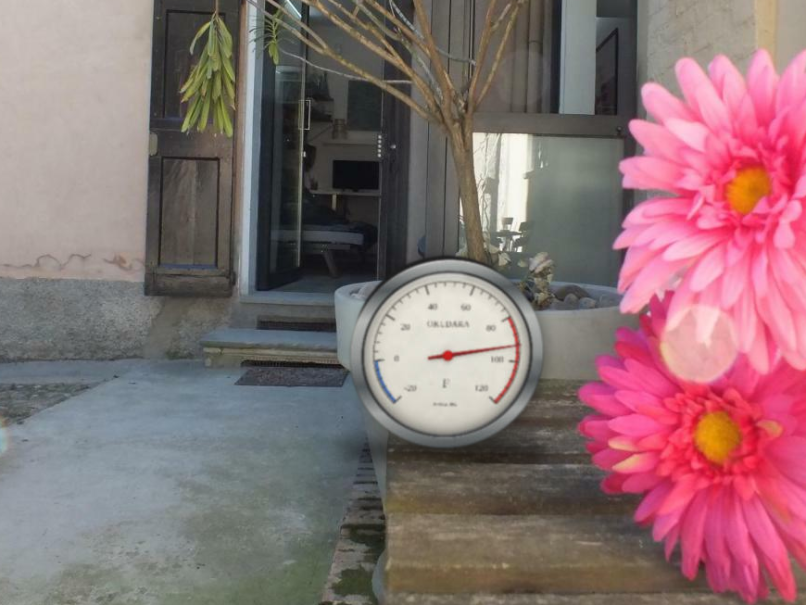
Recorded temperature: 92 °F
